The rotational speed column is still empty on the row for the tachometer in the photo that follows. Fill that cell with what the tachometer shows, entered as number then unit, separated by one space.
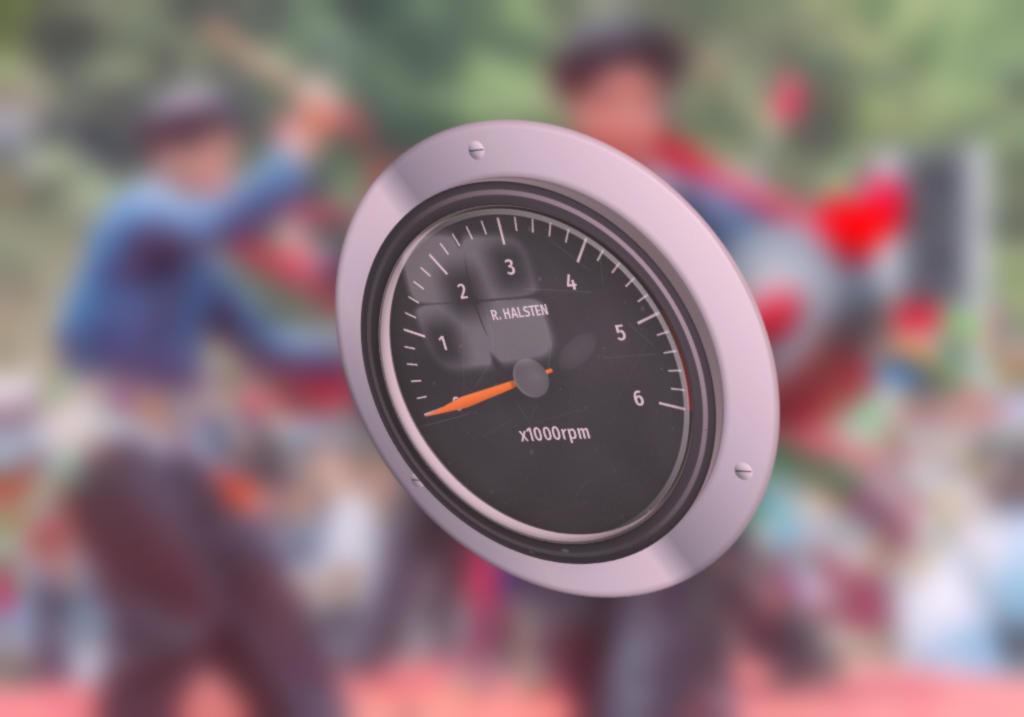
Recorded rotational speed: 0 rpm
